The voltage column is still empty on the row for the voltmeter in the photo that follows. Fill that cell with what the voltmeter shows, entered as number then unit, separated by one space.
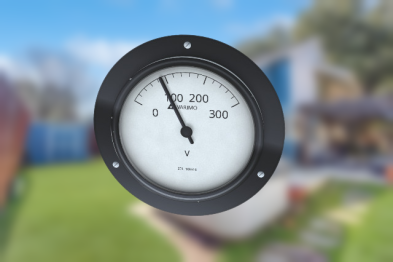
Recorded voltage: 90 V
